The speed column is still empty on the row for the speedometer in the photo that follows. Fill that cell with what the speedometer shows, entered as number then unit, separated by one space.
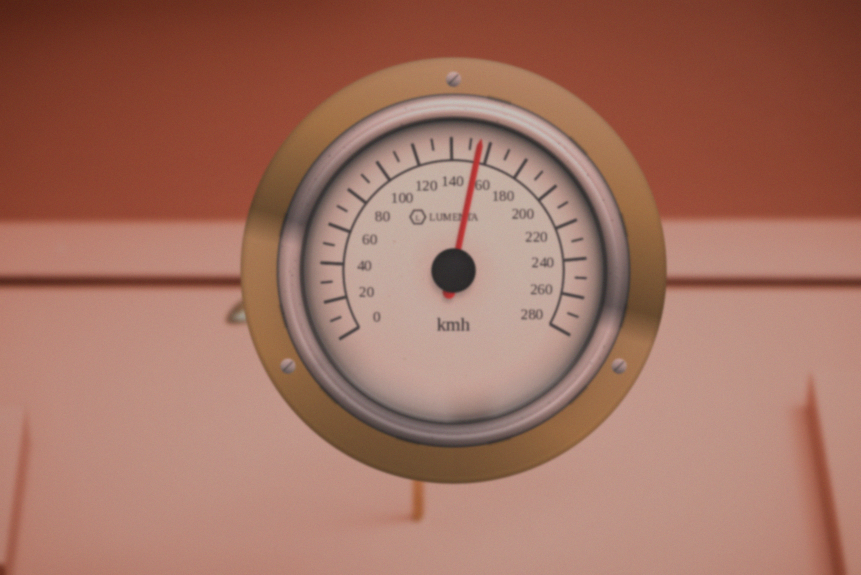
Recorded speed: 155 km/h
